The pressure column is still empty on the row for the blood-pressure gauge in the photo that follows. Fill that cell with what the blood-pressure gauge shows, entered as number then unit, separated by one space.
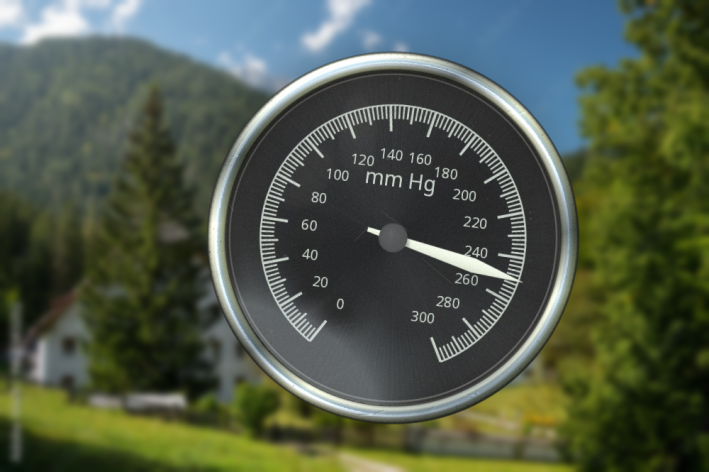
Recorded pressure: 250 mmHg
